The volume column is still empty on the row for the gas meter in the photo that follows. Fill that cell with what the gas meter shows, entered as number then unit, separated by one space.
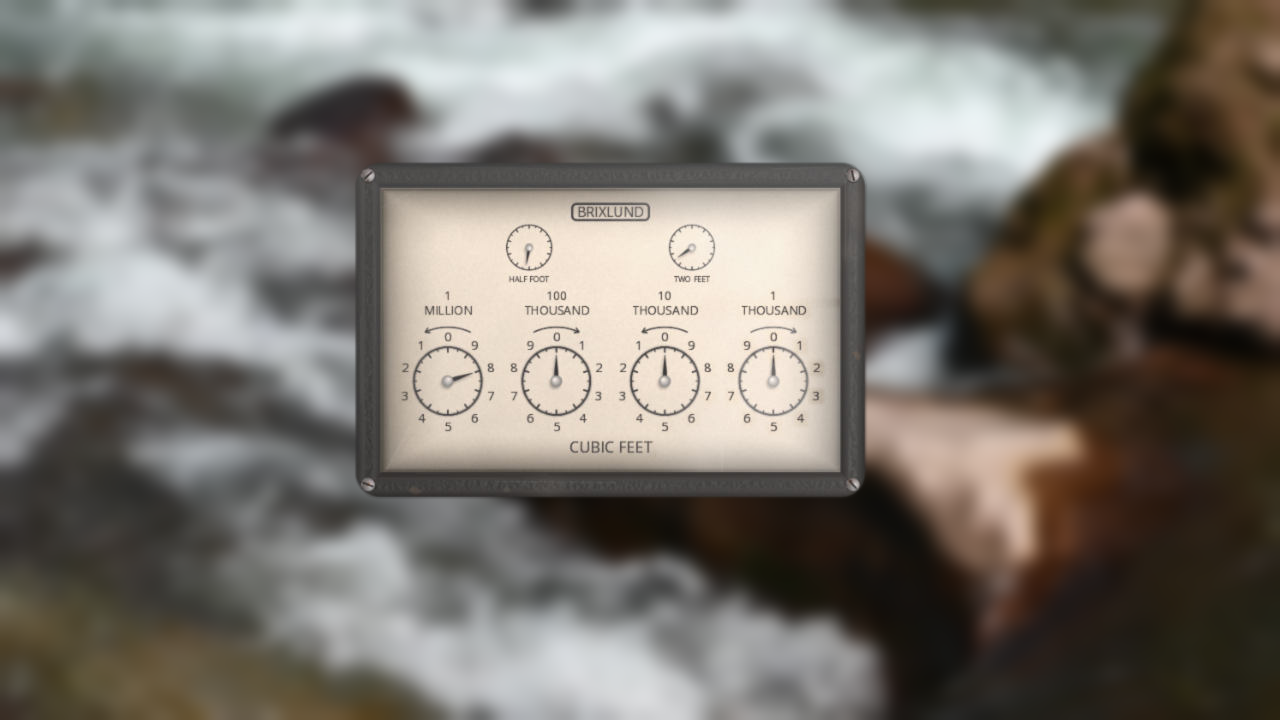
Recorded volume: 800000 ft³
